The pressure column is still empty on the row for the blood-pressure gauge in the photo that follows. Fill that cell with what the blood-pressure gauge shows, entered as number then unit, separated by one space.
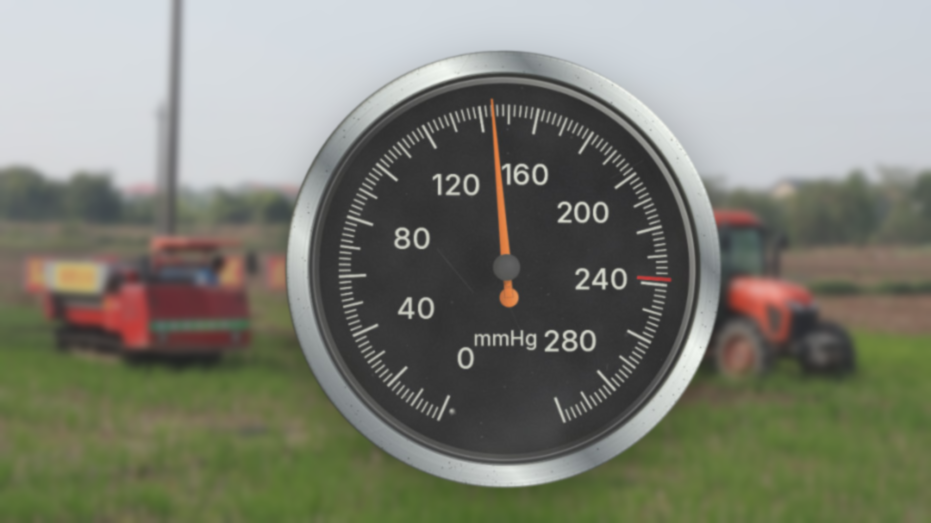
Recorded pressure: 144 mmHg
